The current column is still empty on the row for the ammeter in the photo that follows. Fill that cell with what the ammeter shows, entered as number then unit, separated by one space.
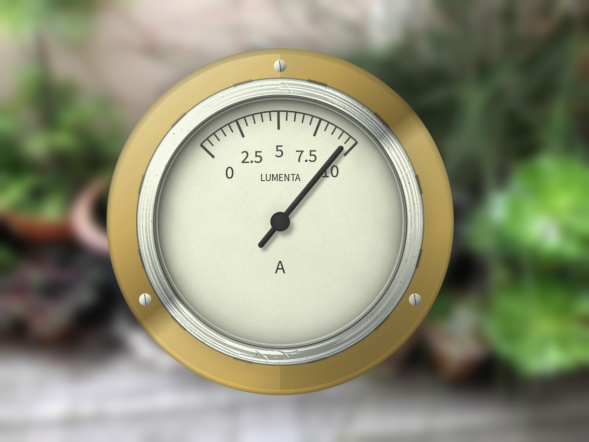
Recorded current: 9.5 A
